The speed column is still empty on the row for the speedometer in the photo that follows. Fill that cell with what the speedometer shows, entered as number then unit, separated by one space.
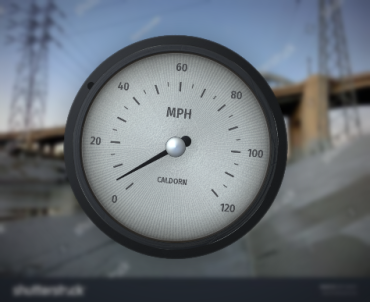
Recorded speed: 5 mph
